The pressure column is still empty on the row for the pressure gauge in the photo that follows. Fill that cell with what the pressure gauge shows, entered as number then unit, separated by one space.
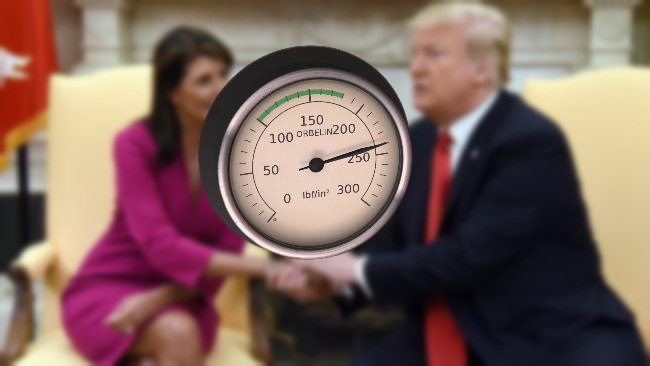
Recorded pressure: 240 psi
